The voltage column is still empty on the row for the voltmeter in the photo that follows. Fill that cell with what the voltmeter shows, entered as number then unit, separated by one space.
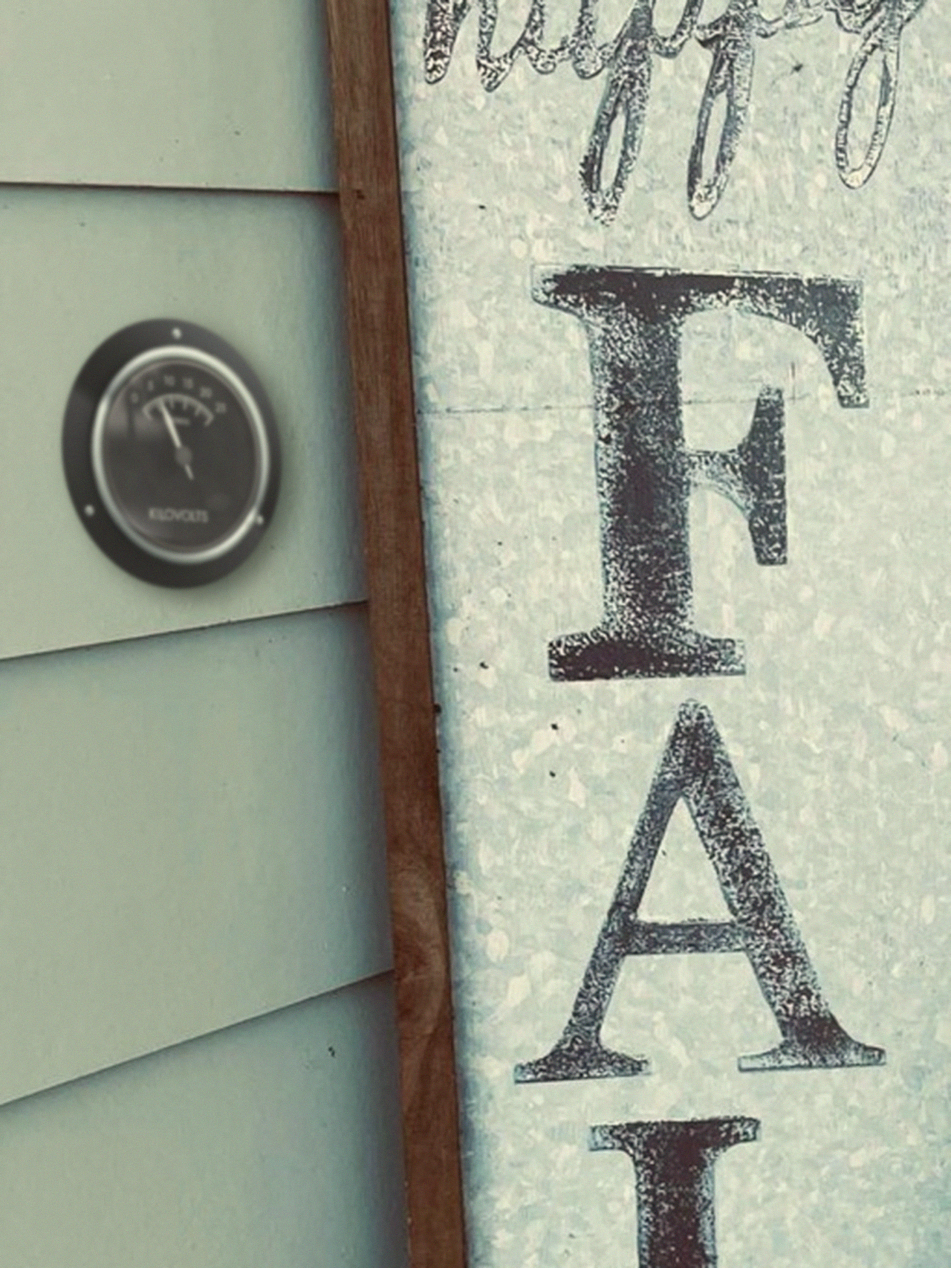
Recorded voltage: 5 kV
